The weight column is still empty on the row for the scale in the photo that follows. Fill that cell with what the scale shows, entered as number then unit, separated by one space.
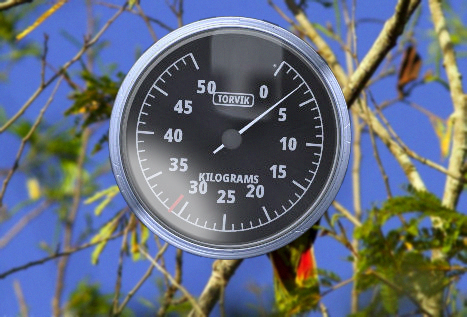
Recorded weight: 3 kg
